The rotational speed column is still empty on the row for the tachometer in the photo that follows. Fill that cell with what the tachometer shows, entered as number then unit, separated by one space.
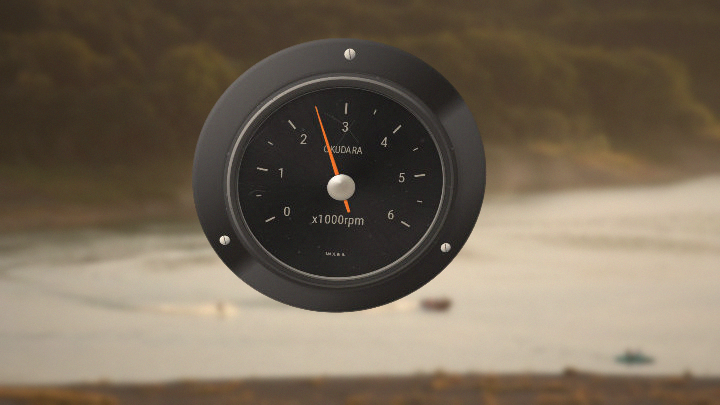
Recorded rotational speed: 2500 rpm
